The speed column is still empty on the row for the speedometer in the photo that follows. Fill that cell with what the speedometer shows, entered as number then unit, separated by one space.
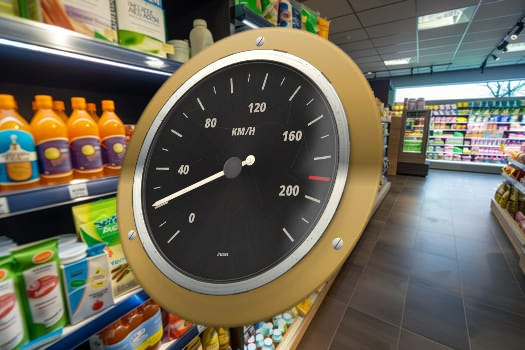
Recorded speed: 20 km/h
